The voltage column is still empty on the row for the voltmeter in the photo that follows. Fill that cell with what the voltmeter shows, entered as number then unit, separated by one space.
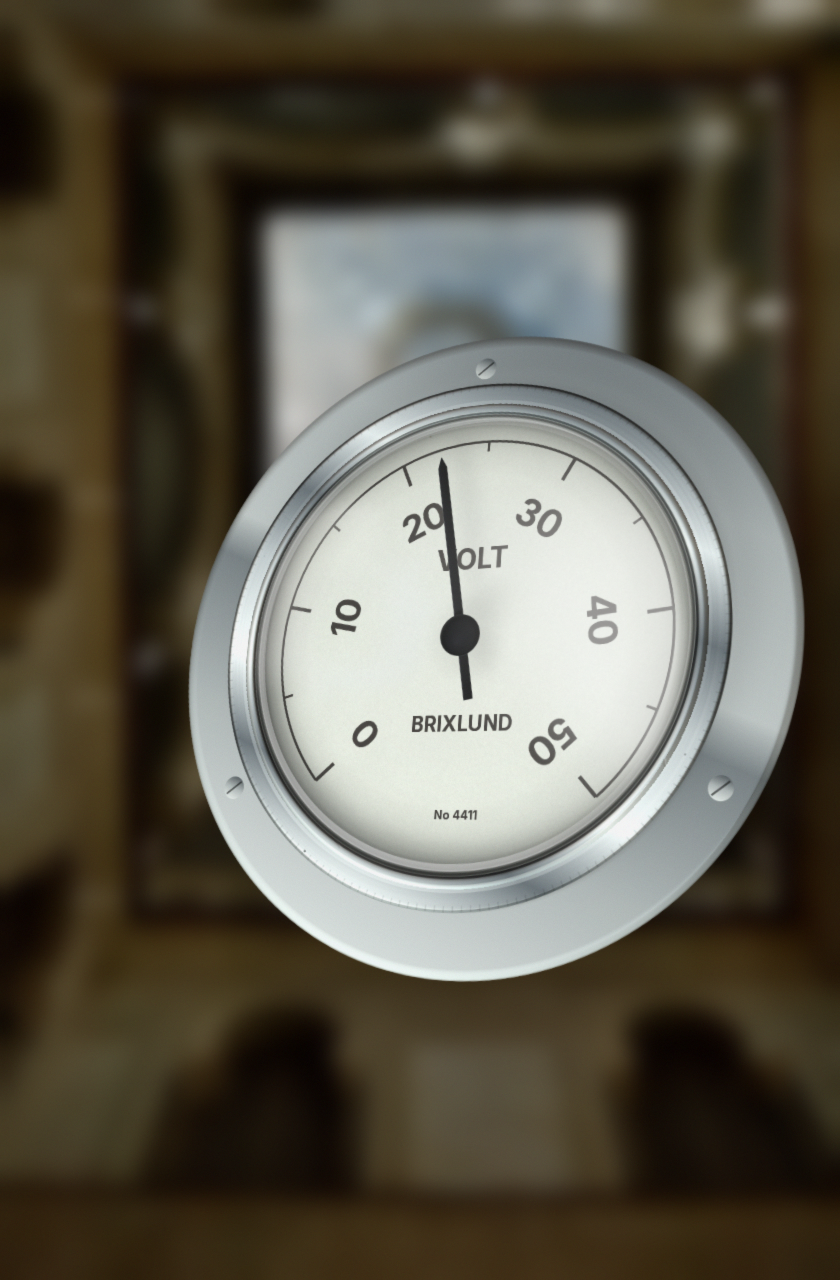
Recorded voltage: 22.5 V
